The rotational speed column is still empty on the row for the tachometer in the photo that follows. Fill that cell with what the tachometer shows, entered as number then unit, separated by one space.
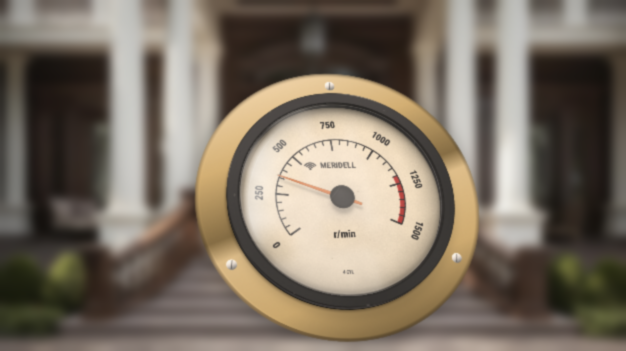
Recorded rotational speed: 350 rpm
